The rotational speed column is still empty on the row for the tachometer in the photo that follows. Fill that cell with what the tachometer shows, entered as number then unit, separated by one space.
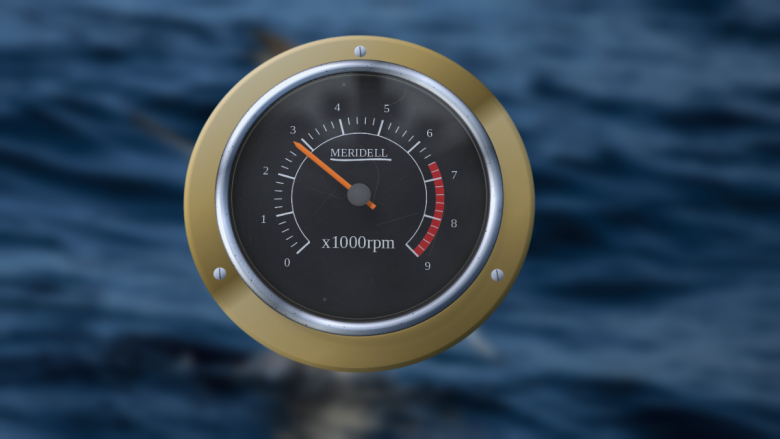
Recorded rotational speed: 2800 rpm
